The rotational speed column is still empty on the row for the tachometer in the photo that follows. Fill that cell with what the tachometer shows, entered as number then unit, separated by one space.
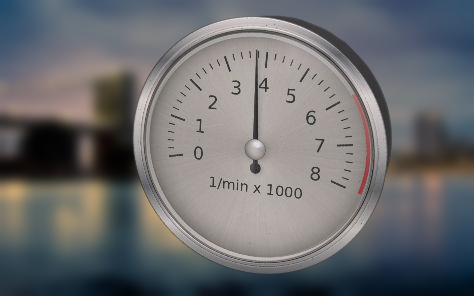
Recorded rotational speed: 3800 rpm
